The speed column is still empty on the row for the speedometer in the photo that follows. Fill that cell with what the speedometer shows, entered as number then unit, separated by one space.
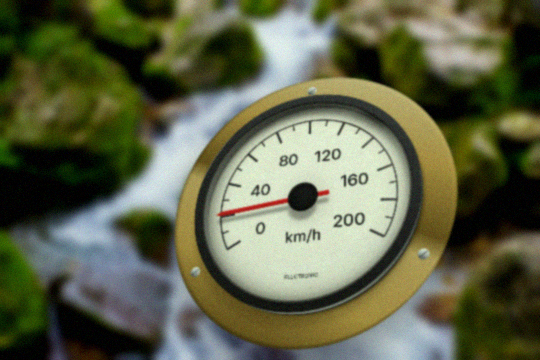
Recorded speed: 20 km/h
